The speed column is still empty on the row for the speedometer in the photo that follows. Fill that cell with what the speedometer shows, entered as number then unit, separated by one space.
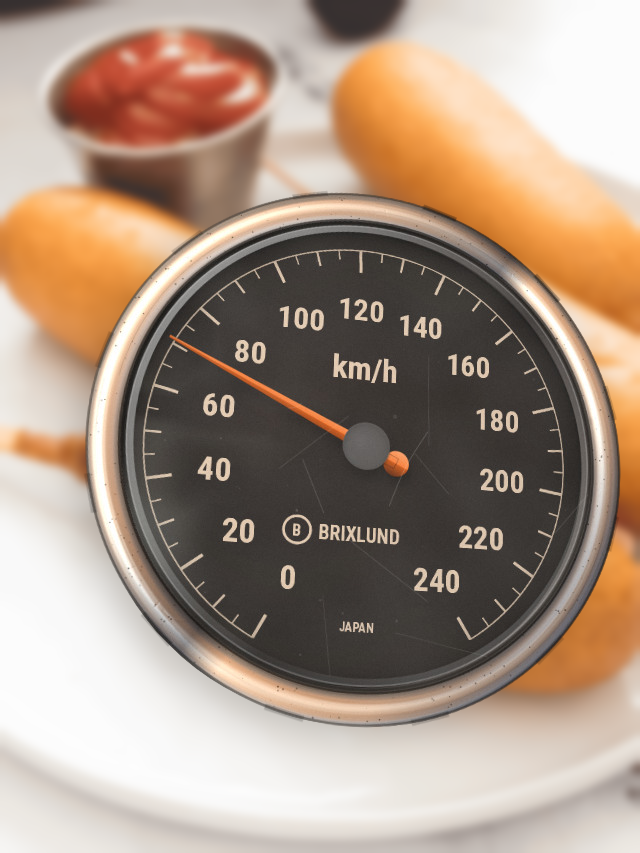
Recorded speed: 70 km/h
